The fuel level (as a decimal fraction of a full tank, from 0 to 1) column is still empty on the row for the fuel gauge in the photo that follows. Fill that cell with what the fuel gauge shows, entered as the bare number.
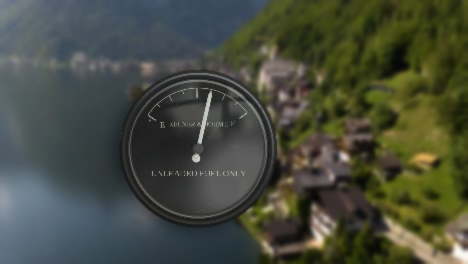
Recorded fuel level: 0.625
